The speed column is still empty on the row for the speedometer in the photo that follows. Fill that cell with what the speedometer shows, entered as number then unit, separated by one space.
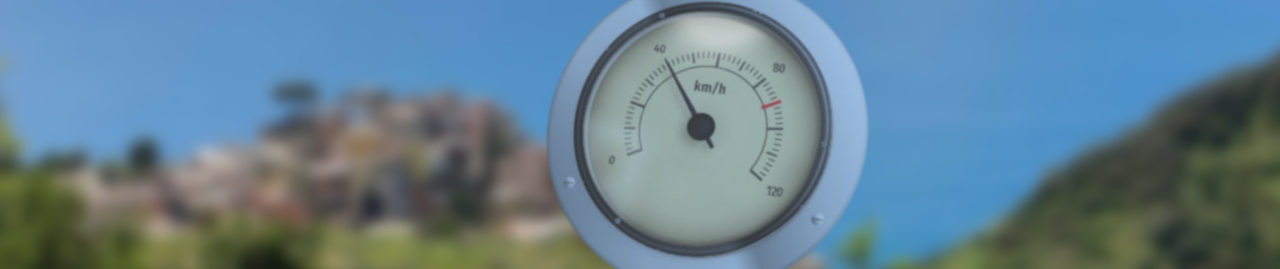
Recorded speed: 40 km/h
